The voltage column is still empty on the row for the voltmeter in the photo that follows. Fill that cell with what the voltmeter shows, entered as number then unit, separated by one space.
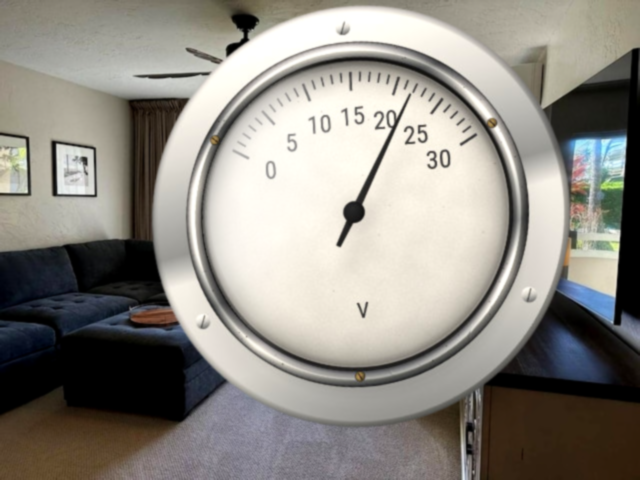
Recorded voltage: 22 V
